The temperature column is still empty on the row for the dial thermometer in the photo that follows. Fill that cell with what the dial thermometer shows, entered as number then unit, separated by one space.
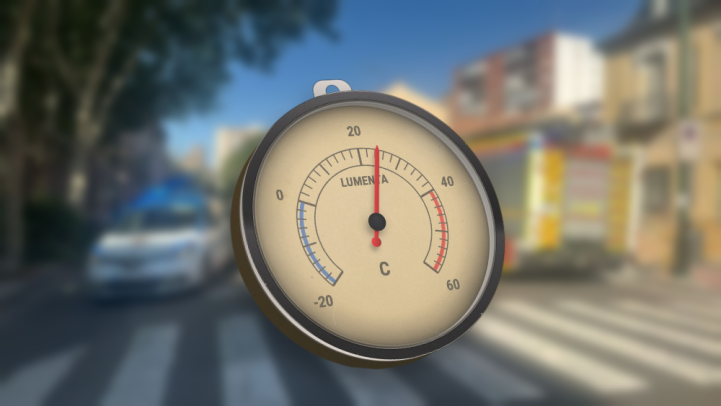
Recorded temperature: 24 °C
